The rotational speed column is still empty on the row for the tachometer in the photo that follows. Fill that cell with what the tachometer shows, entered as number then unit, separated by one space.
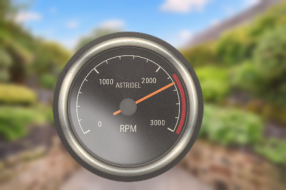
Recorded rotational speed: 2300 rpm
